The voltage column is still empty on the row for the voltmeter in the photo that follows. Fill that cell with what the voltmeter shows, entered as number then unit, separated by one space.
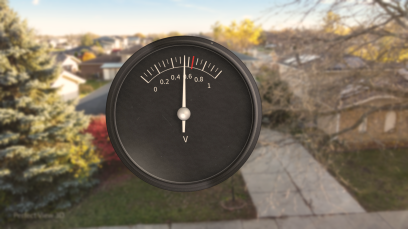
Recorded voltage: 0.55 V
